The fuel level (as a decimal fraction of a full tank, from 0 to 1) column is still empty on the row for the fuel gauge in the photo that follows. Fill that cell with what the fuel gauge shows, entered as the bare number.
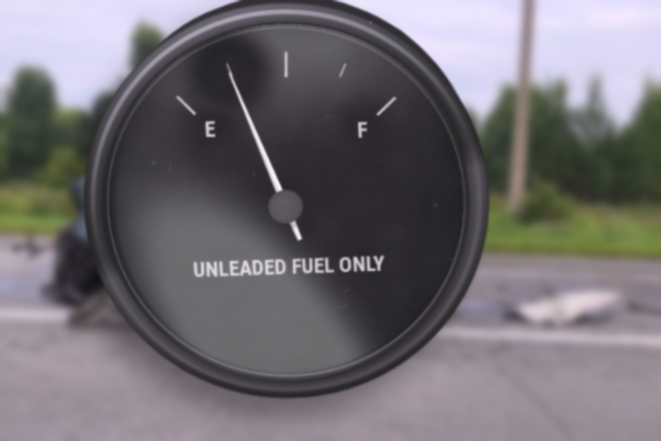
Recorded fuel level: 0.25
